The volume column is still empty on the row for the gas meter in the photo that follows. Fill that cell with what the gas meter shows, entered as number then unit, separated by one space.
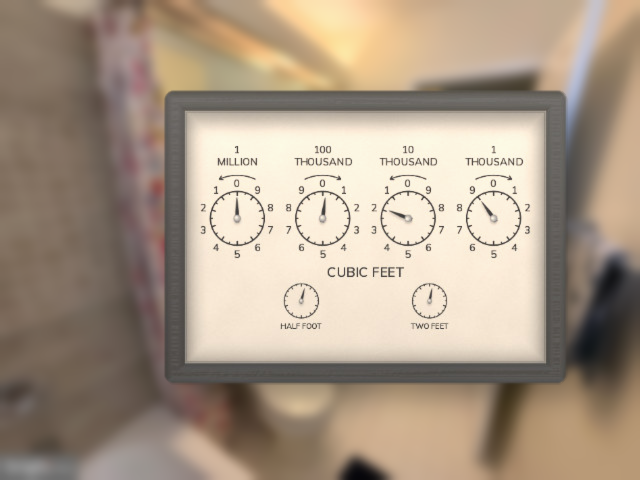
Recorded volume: 1900 ft³
